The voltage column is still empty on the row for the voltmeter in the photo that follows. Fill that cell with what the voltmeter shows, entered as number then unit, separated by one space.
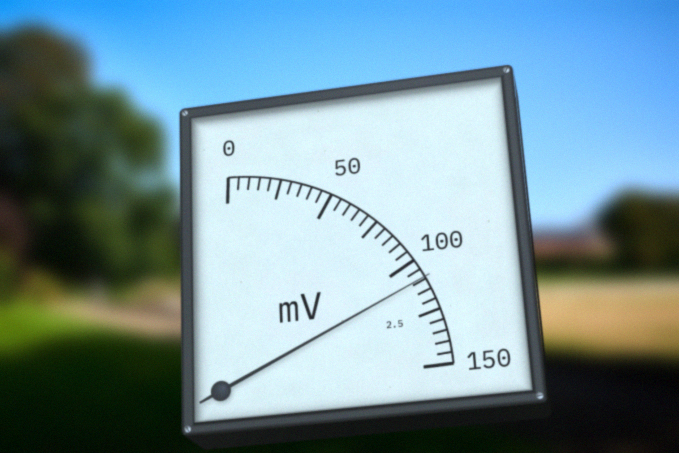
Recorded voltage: 110 mV
